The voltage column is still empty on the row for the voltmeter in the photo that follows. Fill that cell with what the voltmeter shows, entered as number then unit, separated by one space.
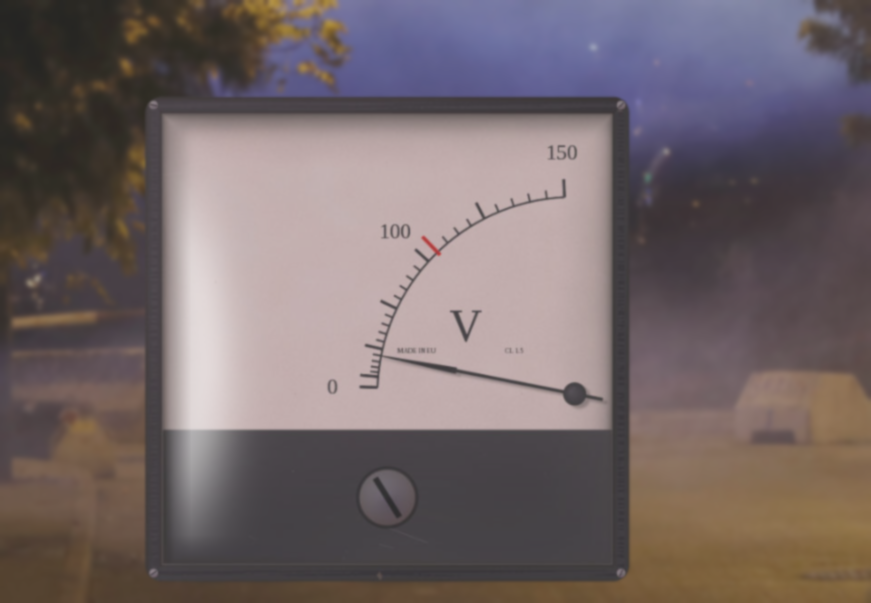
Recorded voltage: 45 V
